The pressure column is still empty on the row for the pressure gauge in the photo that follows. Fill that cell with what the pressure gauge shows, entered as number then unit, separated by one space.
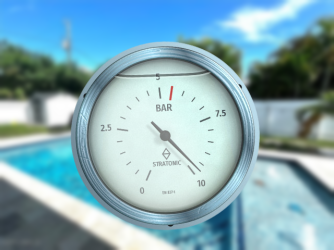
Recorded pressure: 9.75 bar
